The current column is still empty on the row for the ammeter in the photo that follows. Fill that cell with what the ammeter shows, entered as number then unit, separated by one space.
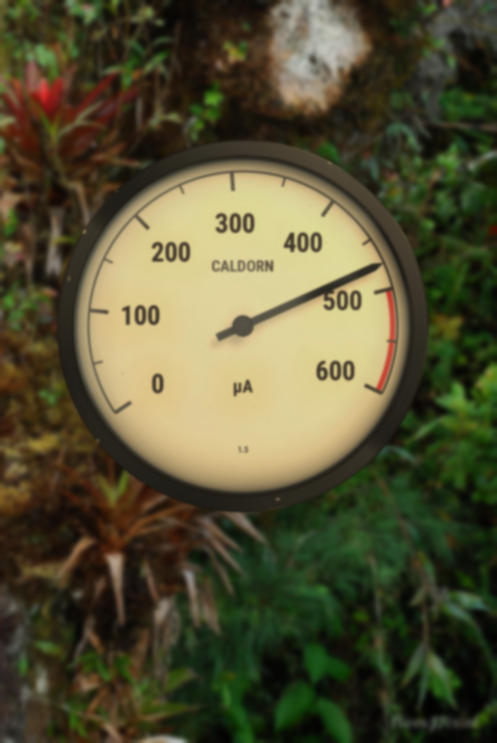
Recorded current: 475 µA
